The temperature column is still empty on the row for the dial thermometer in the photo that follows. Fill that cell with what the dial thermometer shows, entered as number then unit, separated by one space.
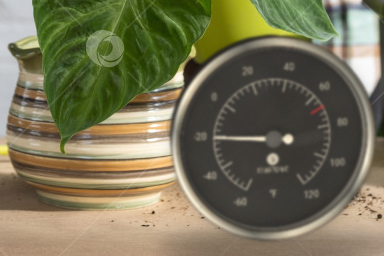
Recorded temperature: -20 °F
